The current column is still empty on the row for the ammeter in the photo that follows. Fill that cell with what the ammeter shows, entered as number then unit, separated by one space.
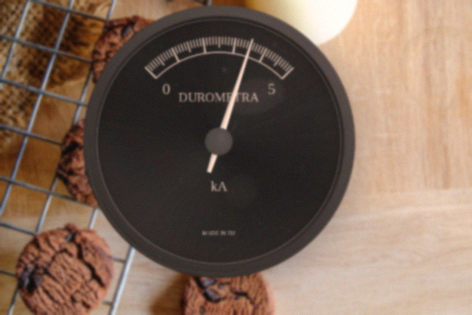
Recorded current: 3.5 kA
